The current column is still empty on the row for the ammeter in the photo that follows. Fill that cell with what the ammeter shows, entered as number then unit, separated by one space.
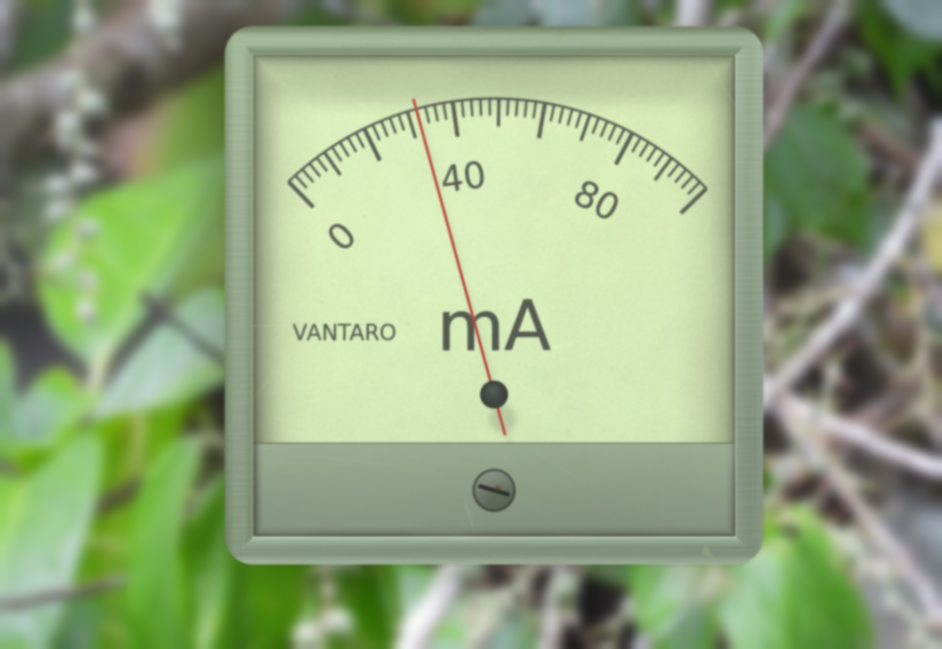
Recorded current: 32 mA
